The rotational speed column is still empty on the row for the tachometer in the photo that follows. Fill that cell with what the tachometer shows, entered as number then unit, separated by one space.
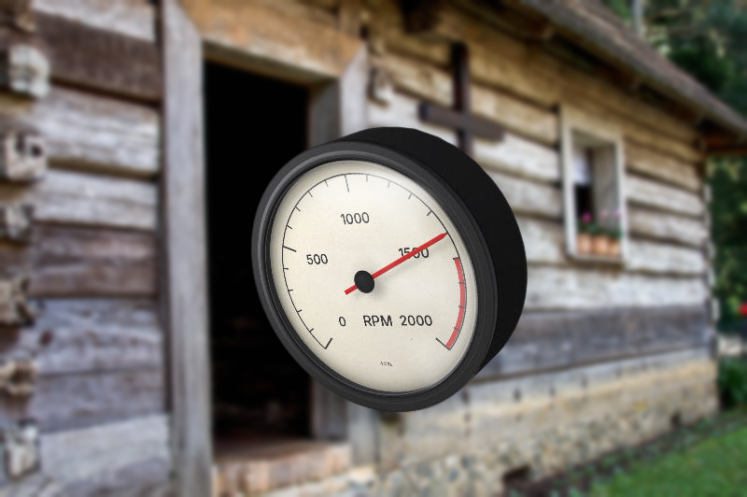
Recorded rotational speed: 1500 rpm
